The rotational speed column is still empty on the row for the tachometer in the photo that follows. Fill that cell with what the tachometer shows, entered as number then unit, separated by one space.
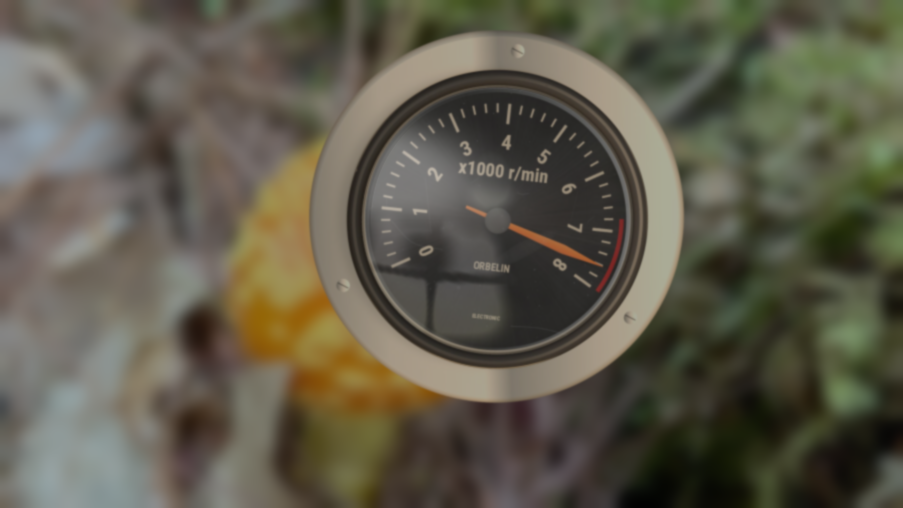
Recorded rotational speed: 7600 rpm
